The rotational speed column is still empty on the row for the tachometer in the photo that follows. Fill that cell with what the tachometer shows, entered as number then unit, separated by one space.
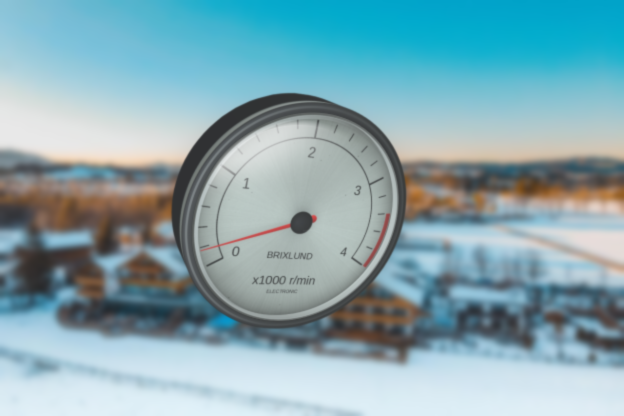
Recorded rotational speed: 200 rpm
